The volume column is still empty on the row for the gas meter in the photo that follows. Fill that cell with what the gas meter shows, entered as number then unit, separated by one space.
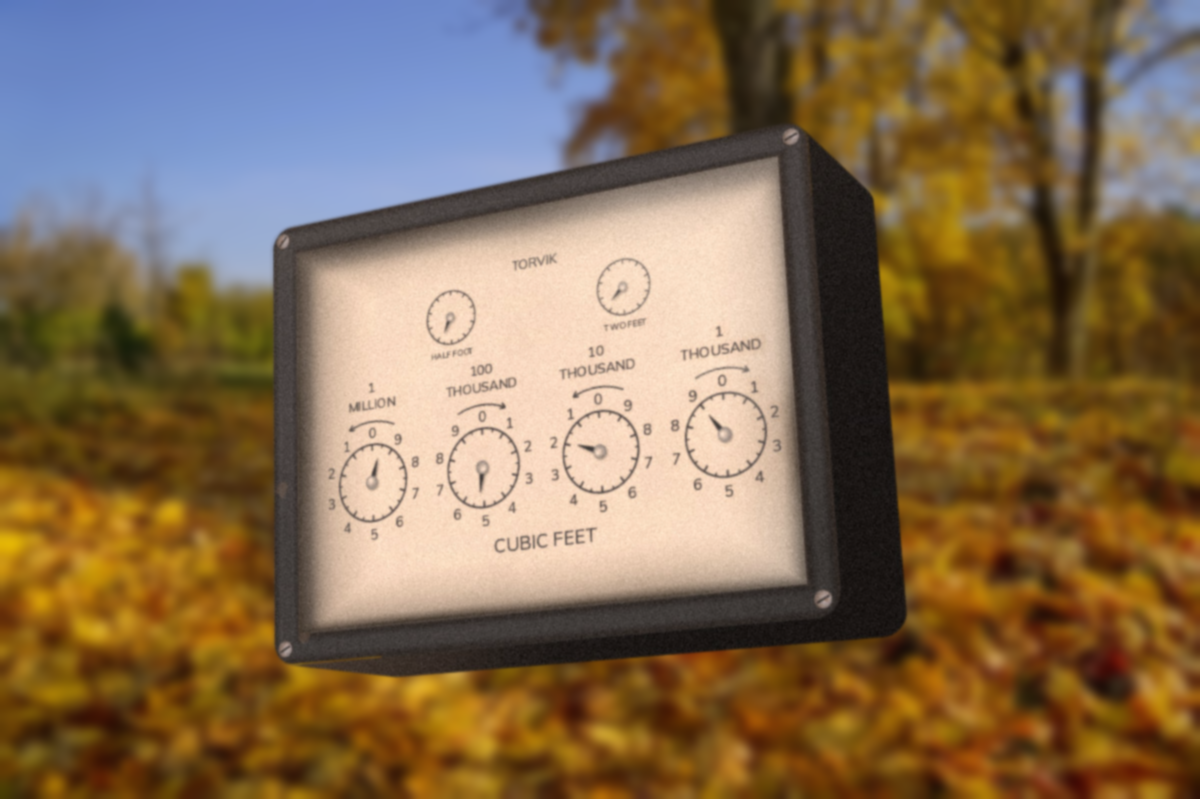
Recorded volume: 951900 ft³
